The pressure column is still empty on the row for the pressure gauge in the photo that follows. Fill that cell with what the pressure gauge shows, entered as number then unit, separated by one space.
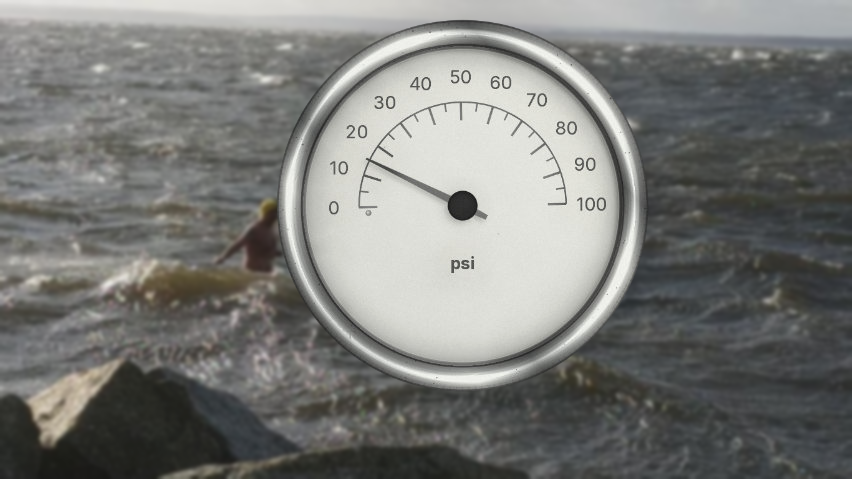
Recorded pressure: 15 psi
